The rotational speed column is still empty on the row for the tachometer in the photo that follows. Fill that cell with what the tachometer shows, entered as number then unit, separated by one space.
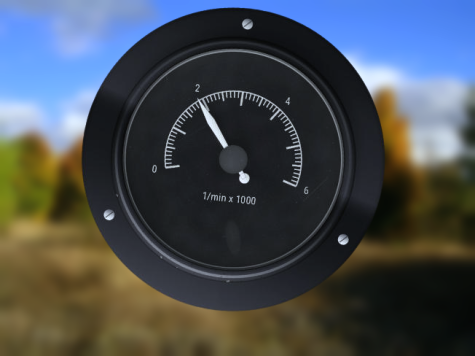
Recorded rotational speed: 1900 rpm
